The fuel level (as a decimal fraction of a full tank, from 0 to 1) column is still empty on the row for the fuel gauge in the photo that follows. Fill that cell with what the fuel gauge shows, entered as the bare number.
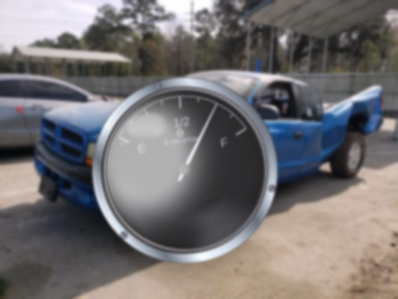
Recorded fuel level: 0.75
